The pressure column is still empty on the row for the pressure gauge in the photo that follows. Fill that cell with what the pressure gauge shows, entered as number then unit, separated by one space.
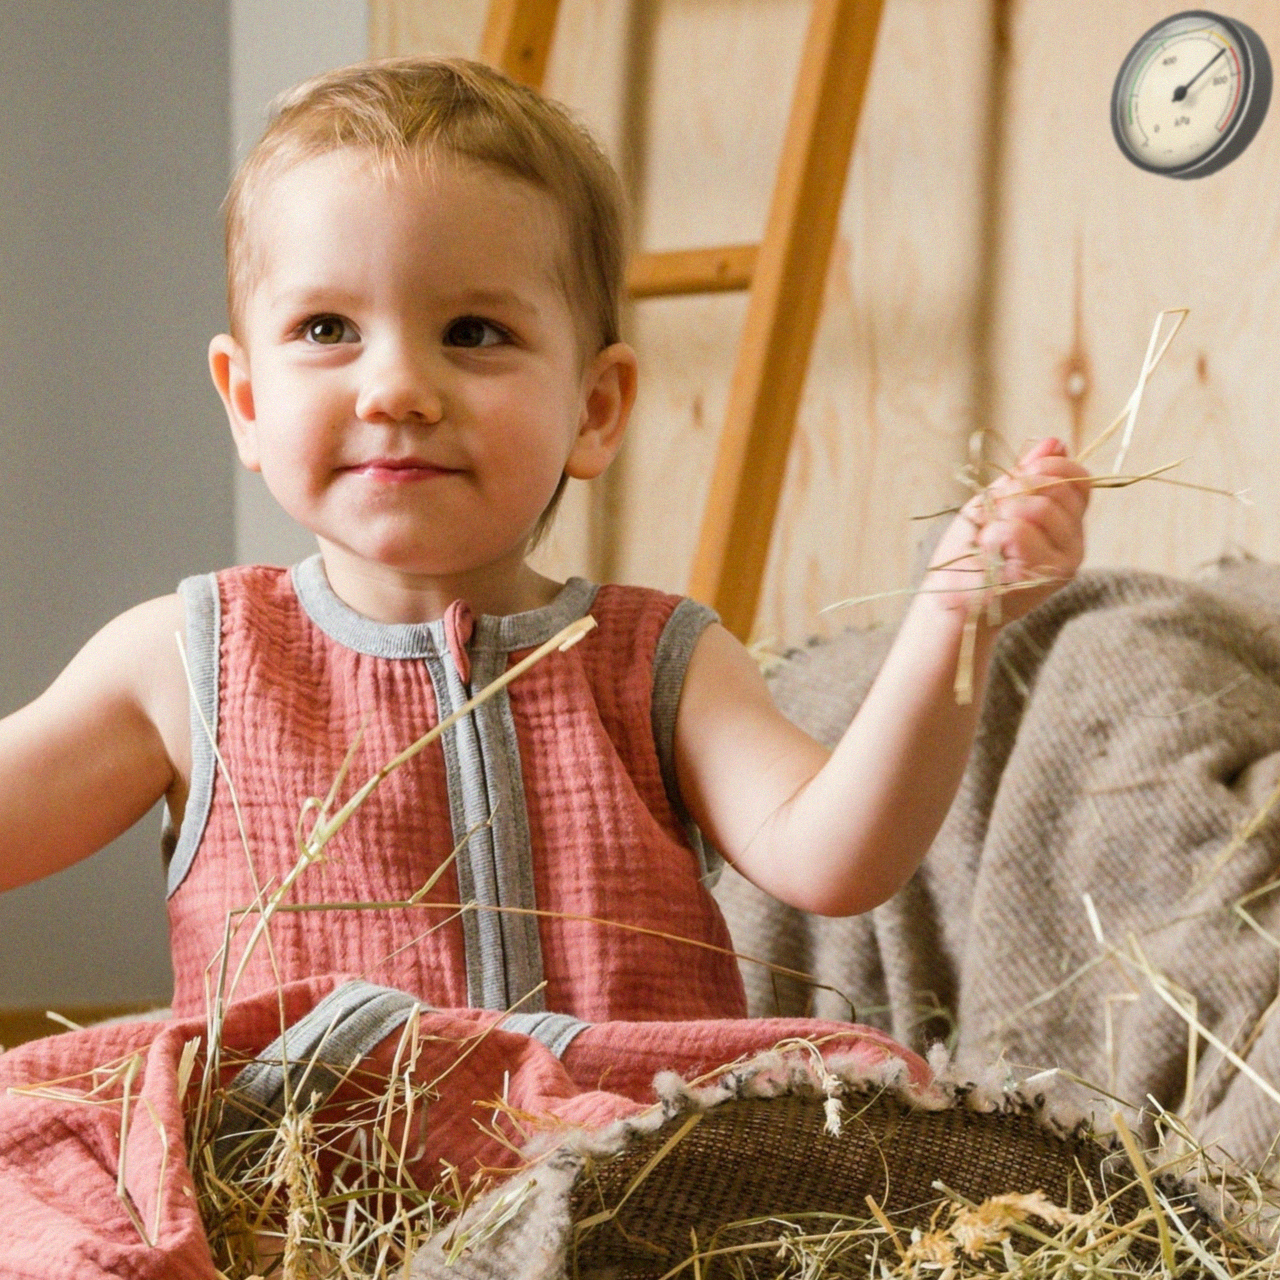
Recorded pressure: 700 kPa
